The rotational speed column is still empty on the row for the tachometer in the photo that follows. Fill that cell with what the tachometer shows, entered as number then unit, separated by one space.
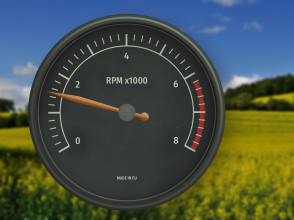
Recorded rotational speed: 1500 rpm
